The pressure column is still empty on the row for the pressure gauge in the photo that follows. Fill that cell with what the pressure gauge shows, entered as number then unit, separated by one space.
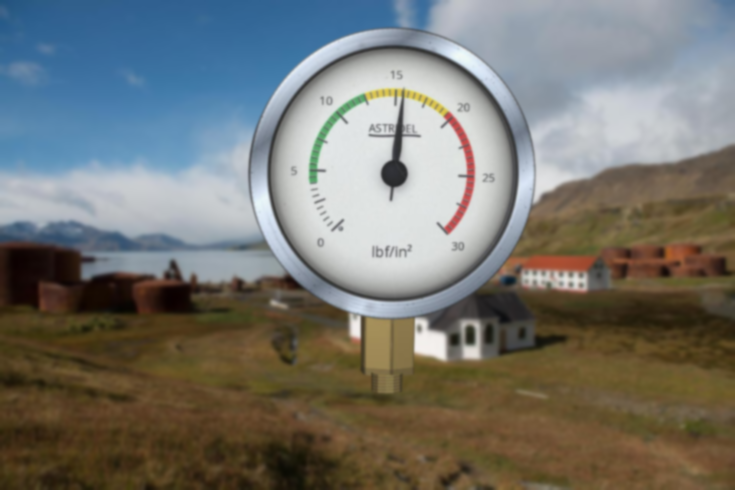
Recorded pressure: 15.5 psi
